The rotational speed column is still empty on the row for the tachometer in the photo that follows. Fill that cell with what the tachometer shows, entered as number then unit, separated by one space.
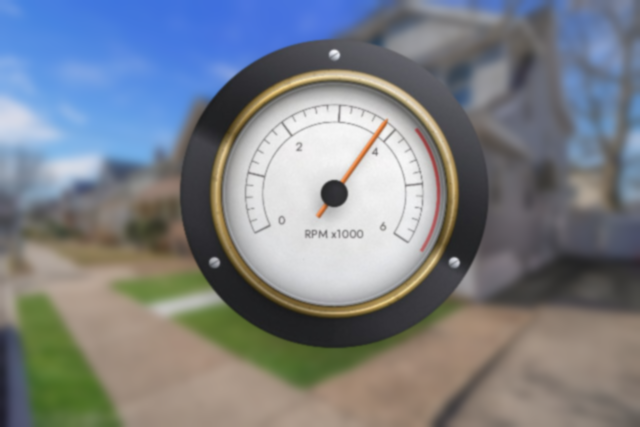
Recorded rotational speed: 3800 rpm
